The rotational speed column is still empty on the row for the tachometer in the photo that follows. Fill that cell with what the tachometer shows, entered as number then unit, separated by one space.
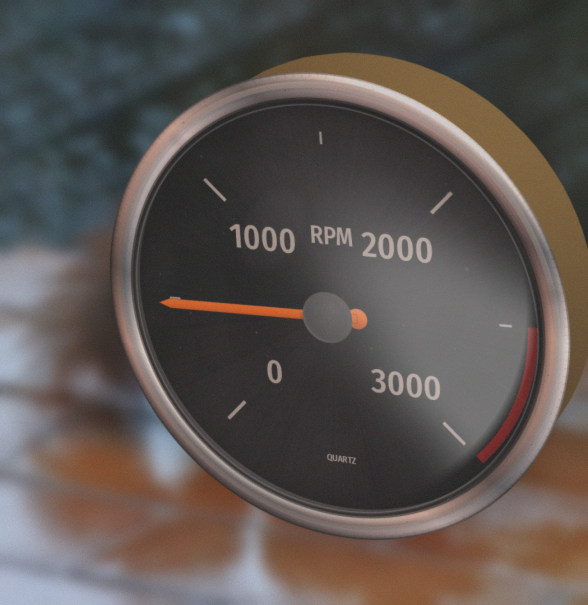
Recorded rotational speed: 500 rpm
